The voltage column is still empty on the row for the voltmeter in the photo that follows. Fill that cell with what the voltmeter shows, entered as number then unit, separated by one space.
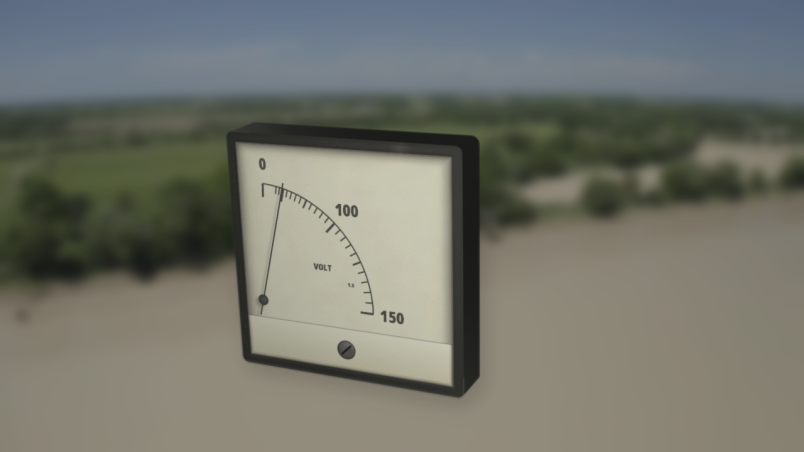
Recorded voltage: 50 V
